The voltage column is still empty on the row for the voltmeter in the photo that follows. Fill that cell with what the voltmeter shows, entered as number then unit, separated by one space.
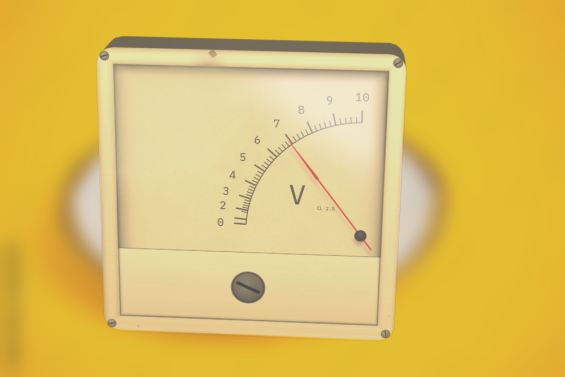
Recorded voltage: 7 V
